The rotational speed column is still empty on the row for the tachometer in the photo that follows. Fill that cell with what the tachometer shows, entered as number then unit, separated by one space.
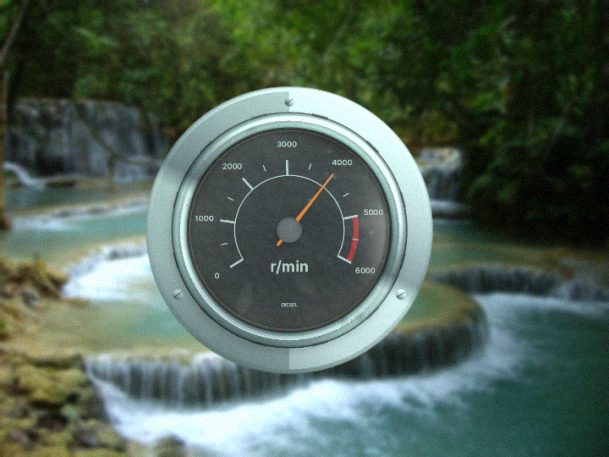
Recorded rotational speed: 4000 rpm
